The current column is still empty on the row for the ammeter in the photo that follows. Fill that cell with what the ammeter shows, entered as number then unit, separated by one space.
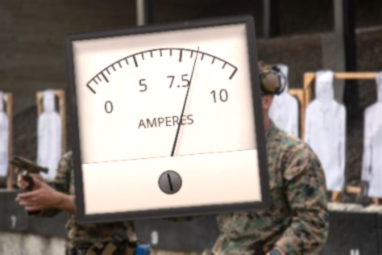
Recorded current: 8.25 A
